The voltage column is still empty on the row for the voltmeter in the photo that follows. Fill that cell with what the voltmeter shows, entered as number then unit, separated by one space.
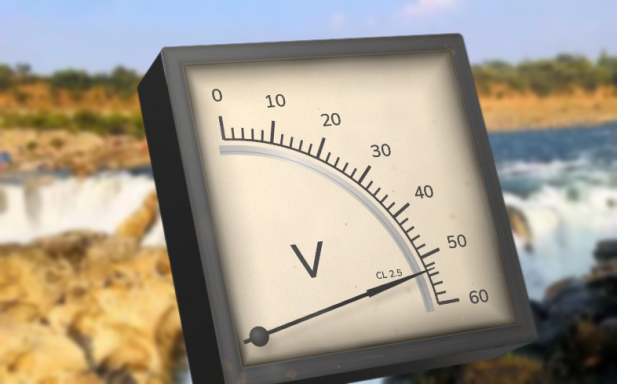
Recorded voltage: 53 V
